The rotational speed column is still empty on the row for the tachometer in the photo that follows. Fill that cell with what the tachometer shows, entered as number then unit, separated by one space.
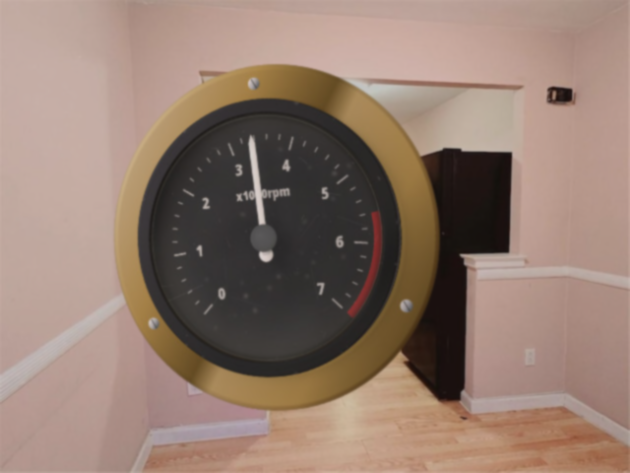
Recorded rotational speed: 3400 rpm
